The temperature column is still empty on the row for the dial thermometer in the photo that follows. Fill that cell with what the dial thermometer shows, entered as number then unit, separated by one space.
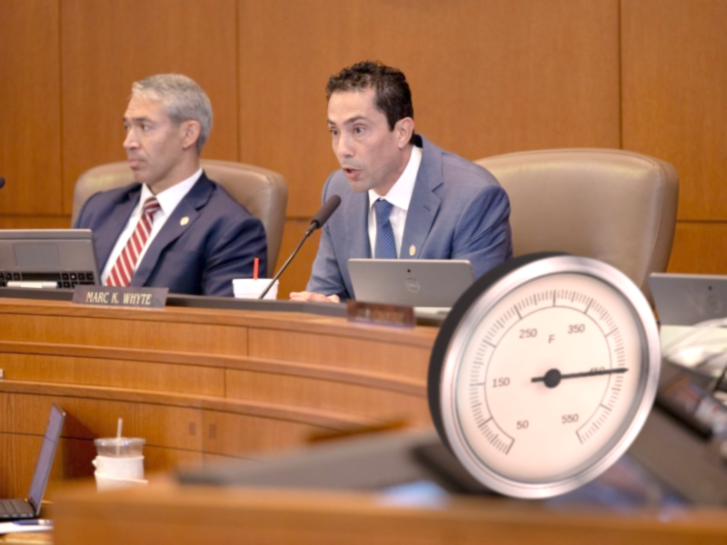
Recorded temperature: 450 °F
